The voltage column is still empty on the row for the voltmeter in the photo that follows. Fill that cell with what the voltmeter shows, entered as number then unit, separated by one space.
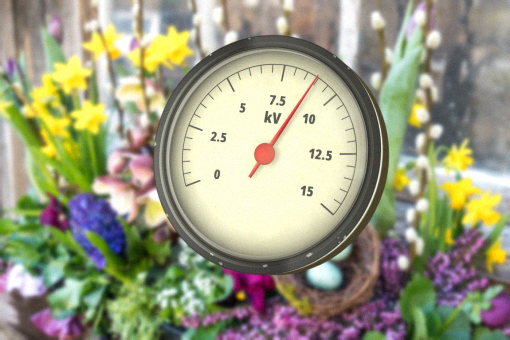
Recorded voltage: 9 kV
